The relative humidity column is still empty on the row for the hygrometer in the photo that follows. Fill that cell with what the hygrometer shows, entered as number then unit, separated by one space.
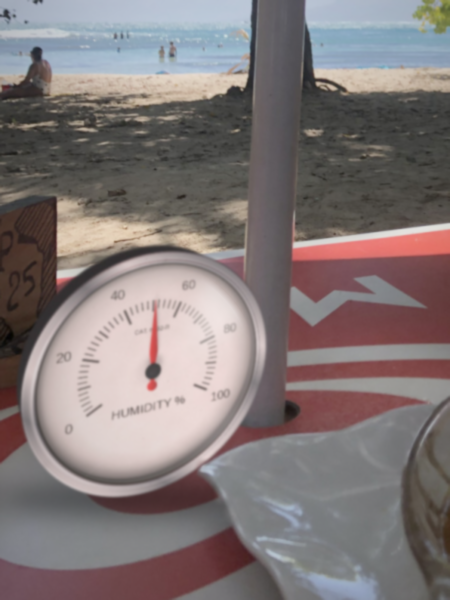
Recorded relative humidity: 50 %
